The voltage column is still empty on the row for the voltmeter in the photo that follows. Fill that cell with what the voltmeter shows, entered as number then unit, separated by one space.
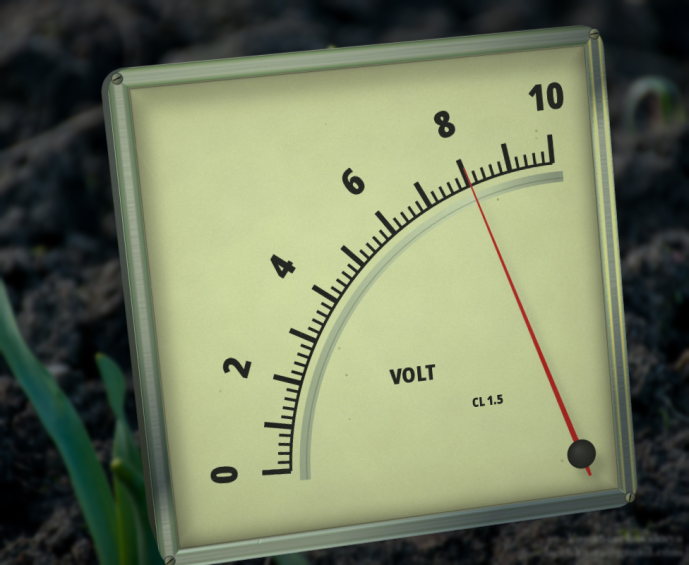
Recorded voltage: 8 V
